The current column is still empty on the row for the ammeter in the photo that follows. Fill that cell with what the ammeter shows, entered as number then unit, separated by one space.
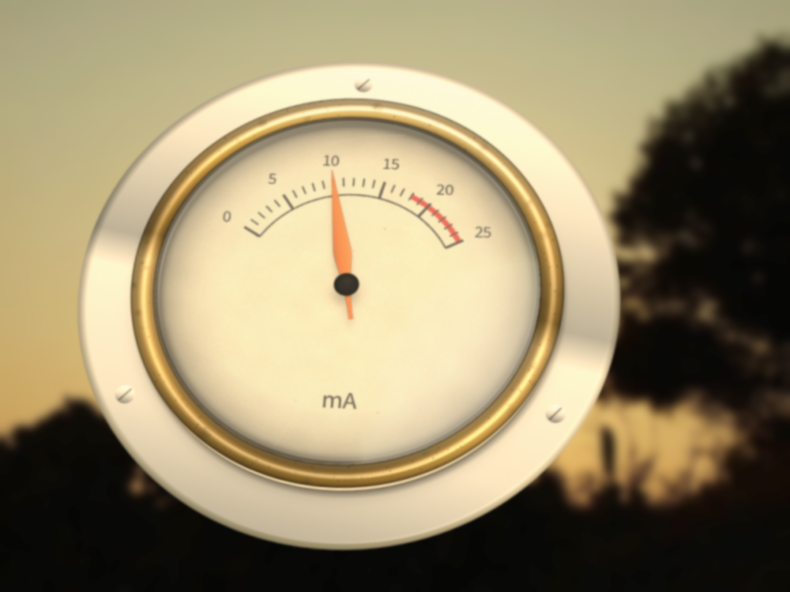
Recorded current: 10 mA
